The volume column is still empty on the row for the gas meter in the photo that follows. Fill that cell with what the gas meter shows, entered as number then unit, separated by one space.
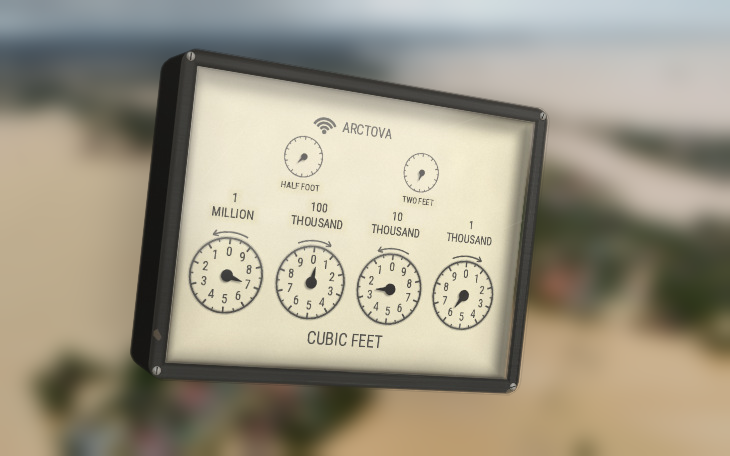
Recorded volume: 702600 ft³
